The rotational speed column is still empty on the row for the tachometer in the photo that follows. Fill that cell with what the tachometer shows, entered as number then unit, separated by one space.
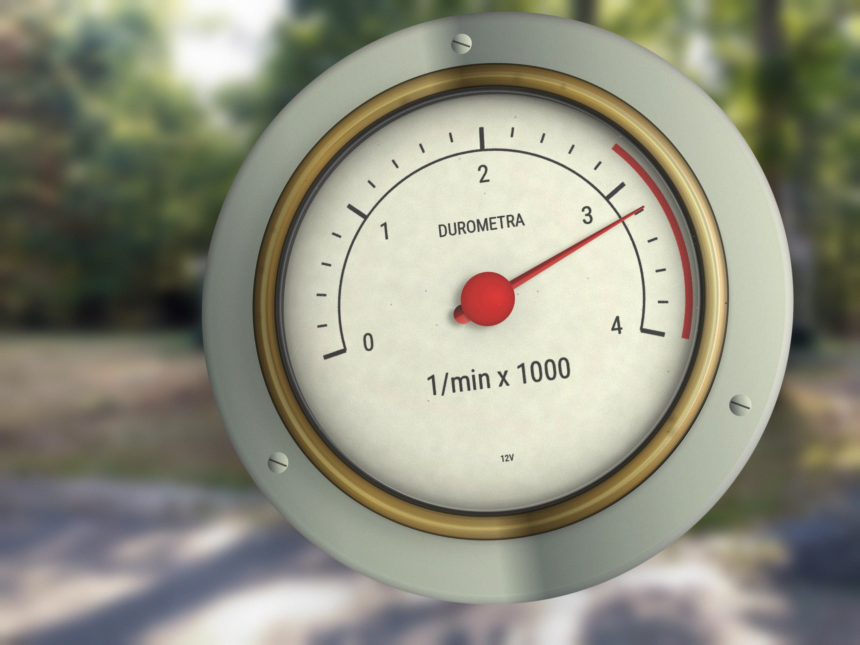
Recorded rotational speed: 3200 rpm
